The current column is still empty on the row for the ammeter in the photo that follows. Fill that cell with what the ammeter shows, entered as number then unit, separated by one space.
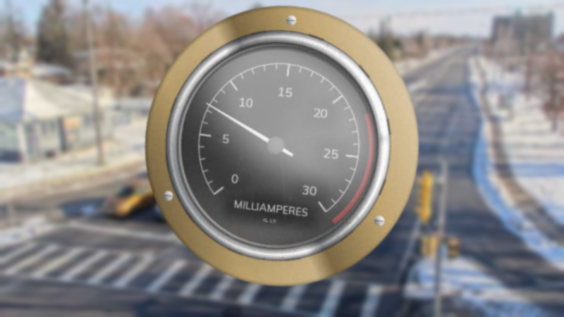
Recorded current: 7.5 mA
